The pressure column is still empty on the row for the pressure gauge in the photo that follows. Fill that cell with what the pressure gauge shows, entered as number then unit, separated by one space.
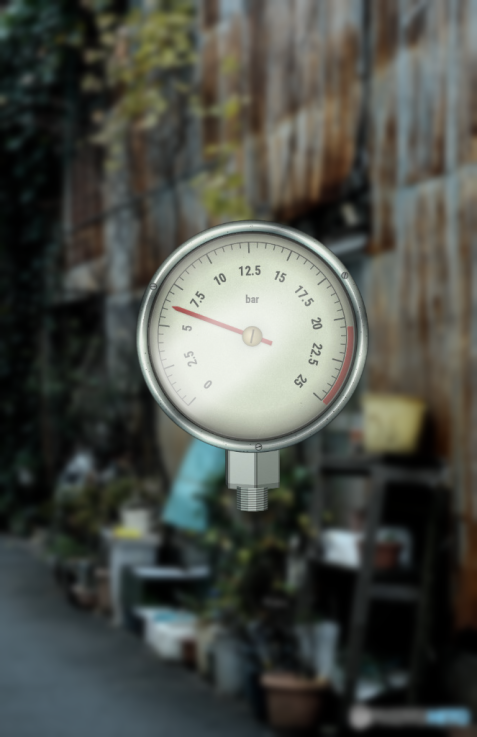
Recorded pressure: 6.25 bar
